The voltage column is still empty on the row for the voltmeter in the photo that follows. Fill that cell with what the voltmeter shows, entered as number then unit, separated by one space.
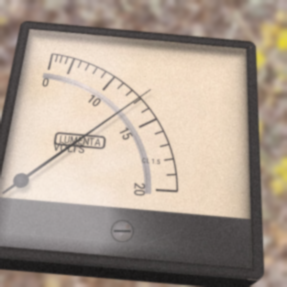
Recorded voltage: 13 V
